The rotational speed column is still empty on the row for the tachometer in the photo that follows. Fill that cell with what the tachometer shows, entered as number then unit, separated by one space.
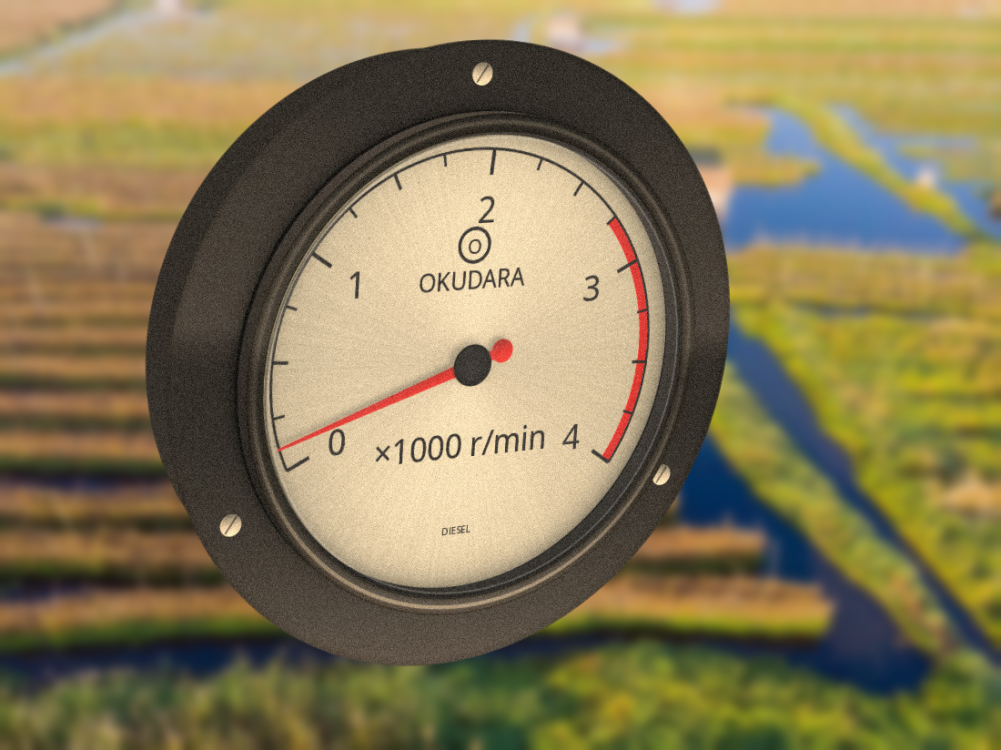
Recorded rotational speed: 125 rpm
